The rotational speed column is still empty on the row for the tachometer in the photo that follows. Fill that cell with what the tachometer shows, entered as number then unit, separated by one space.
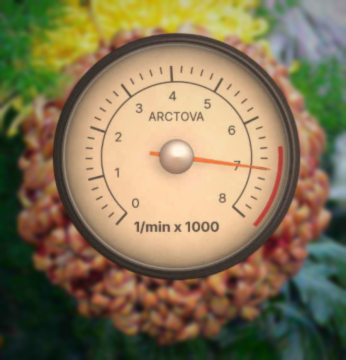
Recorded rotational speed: 7000 rpm
